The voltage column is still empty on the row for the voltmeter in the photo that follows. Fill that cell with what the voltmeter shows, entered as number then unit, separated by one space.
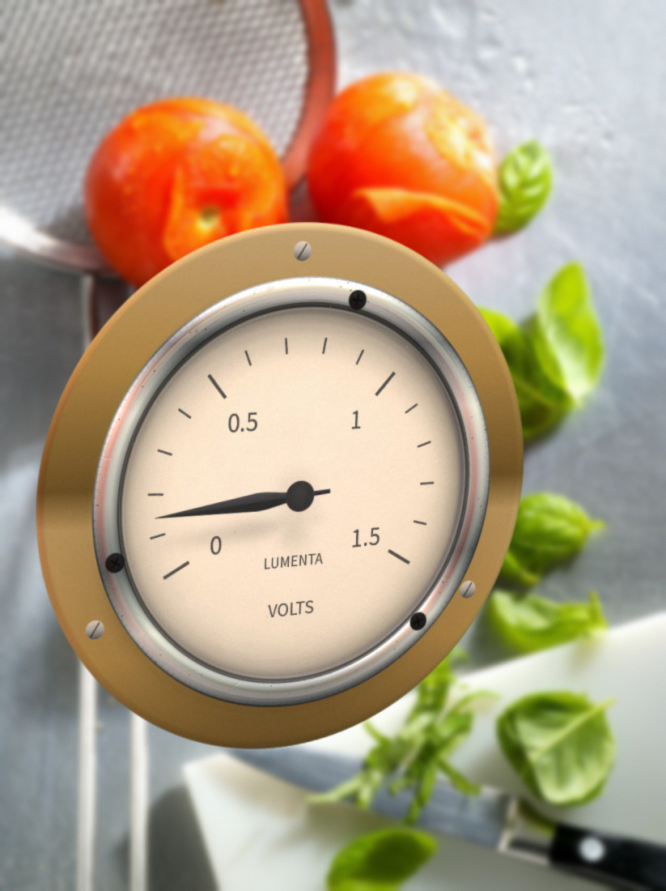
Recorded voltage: 0.15 V
